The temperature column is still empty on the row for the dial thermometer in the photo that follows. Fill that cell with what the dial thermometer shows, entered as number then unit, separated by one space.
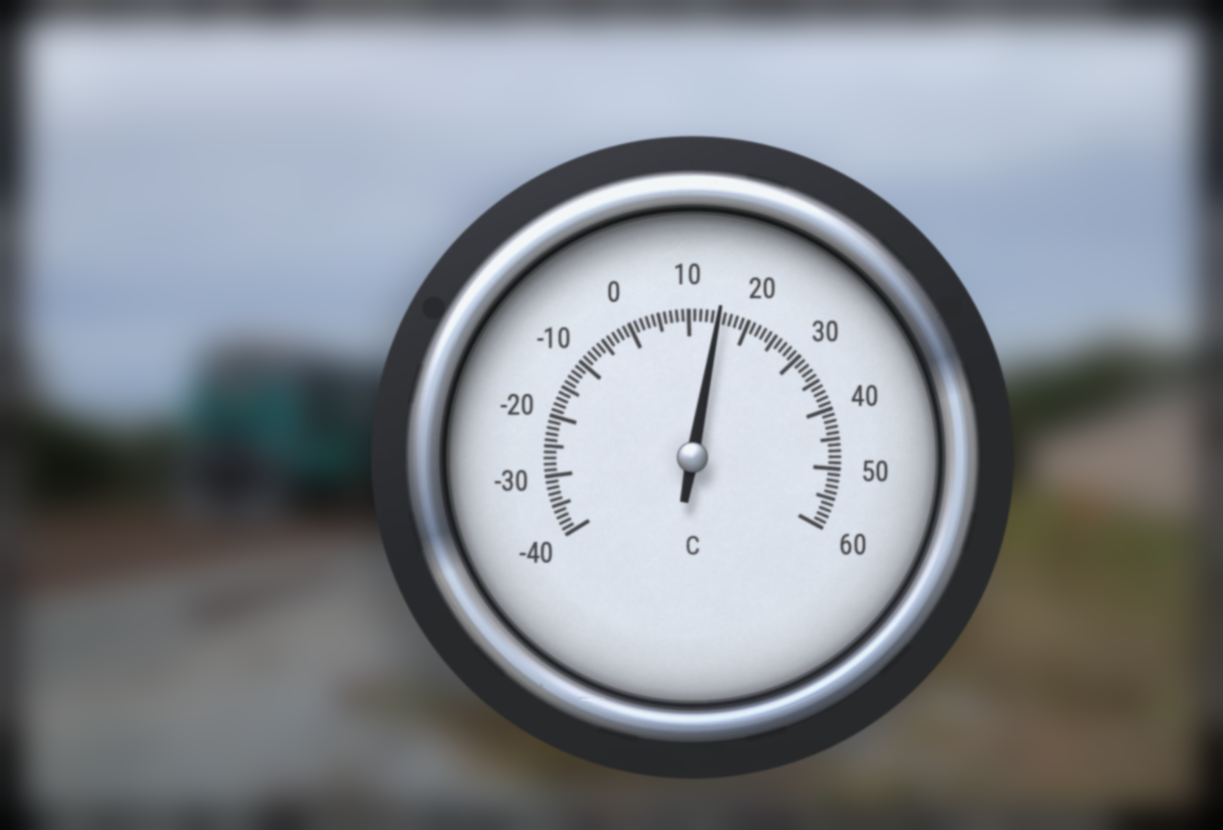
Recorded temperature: 15 °C
